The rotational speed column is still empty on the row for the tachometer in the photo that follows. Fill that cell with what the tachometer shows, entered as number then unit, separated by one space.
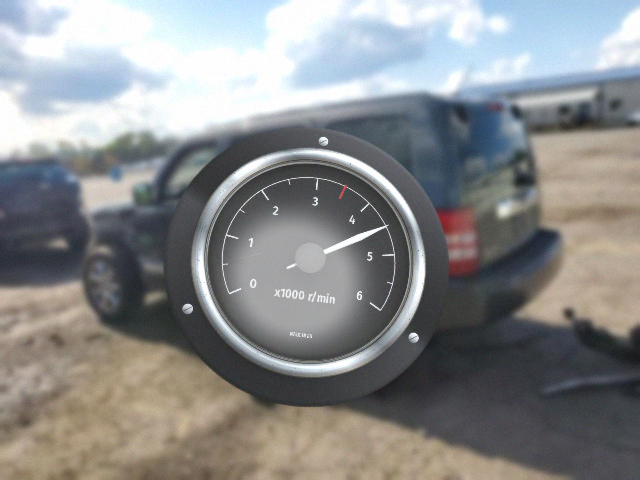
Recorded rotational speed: 4500 rpm
